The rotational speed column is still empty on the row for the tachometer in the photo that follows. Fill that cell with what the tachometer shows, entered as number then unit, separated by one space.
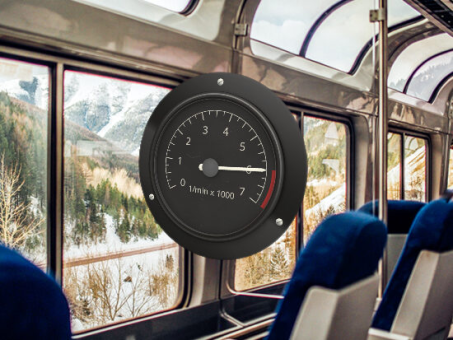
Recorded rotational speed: 6000 rpm
